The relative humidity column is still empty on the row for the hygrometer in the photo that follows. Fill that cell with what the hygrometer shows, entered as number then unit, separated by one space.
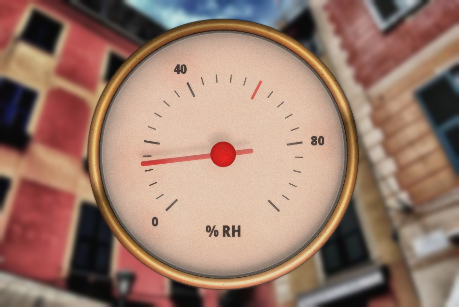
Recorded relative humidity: 14 %
